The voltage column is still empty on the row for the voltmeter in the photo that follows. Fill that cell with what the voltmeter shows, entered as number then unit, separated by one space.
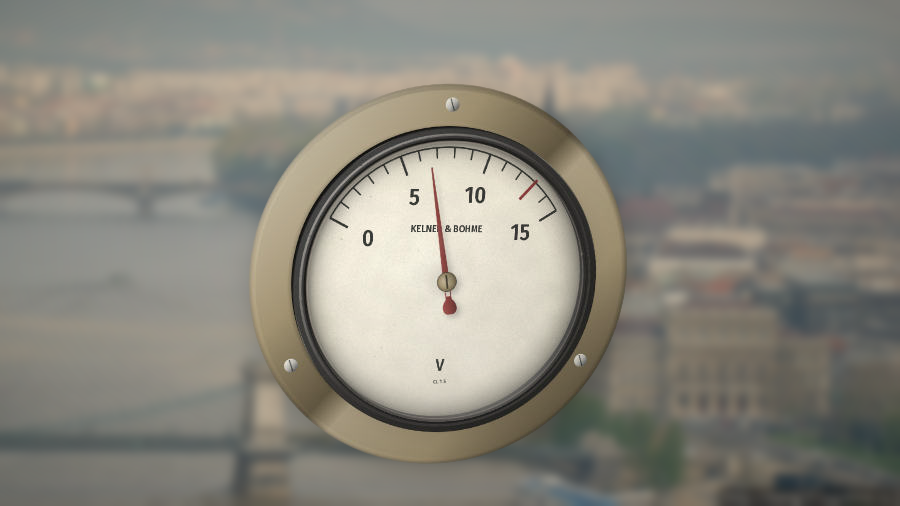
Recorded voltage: 6.5 V
